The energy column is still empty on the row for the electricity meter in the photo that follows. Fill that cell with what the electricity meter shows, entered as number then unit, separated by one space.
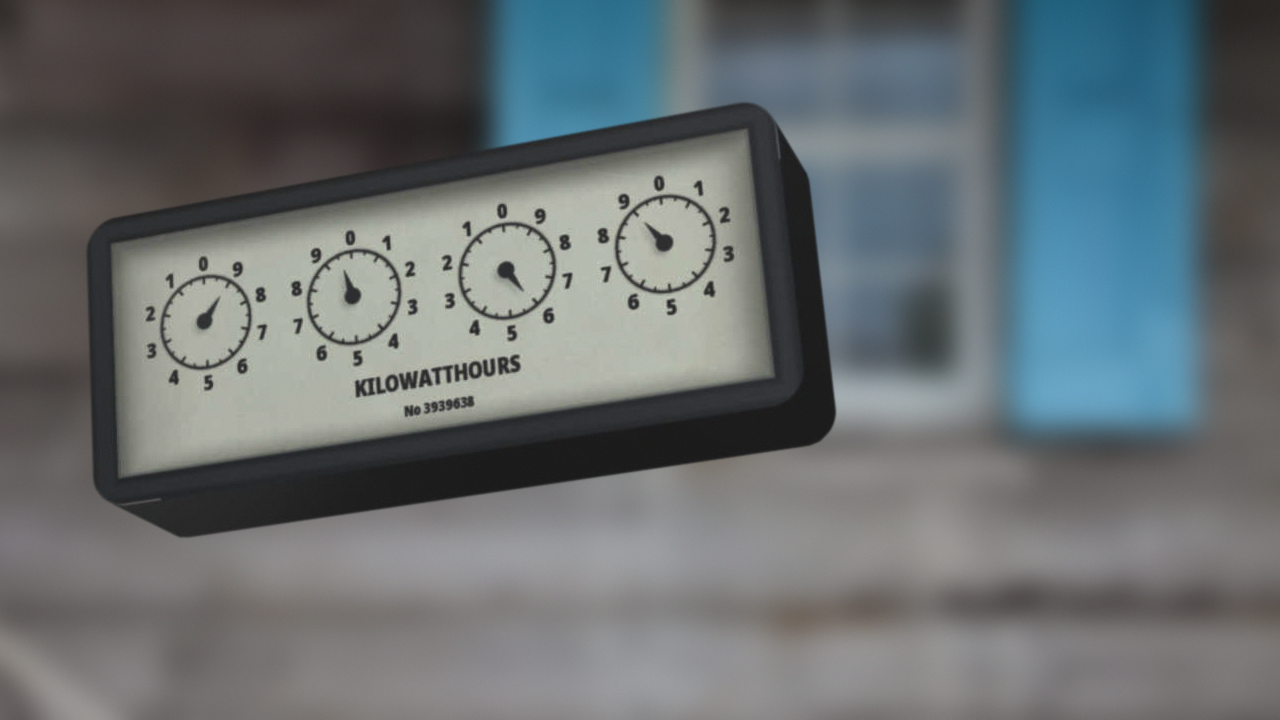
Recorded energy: 8959 kWh
